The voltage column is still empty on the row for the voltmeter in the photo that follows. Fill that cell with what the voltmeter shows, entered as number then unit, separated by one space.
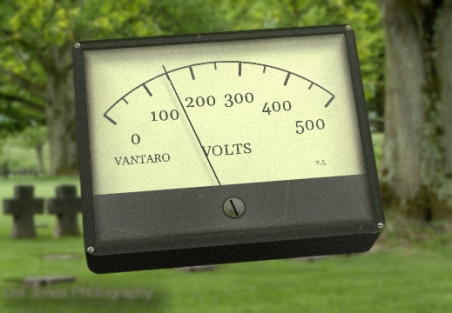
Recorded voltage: 150 V
